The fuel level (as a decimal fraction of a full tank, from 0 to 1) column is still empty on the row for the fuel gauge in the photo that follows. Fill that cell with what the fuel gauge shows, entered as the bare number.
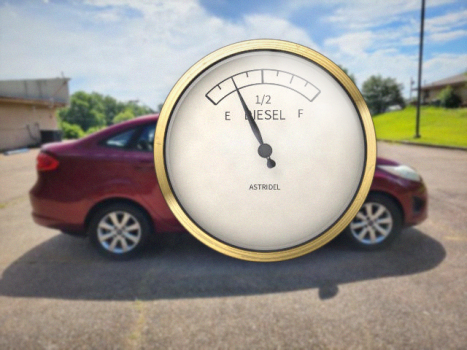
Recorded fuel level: 0.25
